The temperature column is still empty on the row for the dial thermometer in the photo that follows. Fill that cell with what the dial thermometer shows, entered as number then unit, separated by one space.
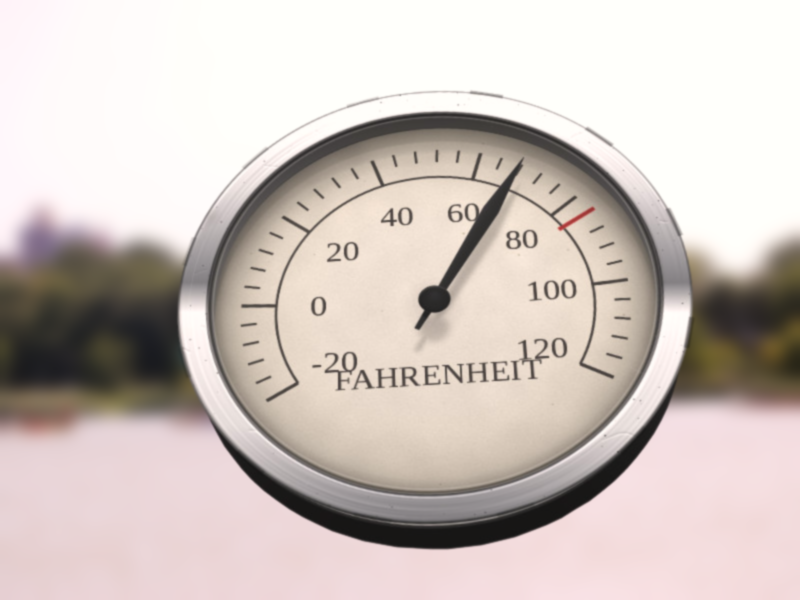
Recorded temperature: 68 °F
